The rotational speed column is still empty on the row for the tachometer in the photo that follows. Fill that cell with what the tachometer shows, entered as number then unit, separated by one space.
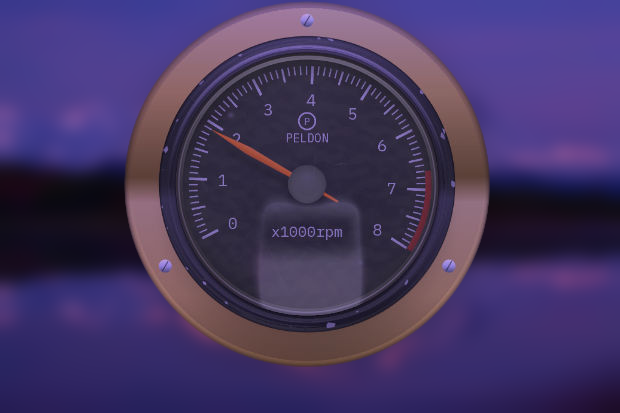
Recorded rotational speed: 1900 rpm
